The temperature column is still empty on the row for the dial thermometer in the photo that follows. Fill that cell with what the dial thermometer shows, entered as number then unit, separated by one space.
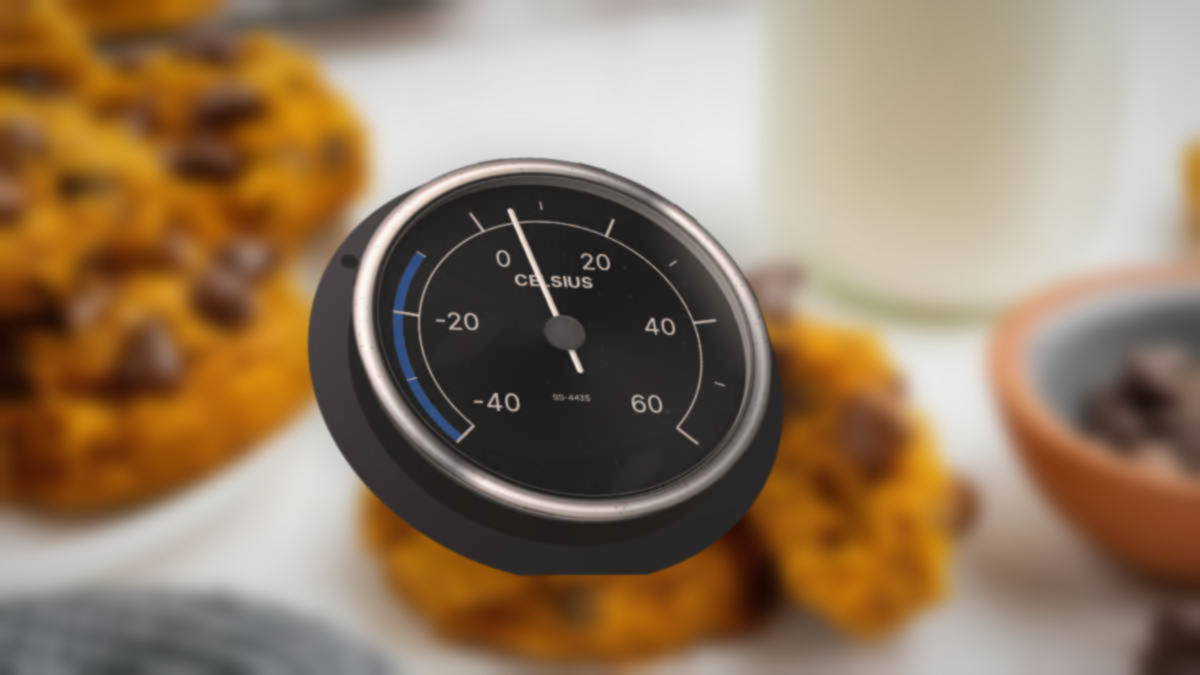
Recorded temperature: 5 °C
